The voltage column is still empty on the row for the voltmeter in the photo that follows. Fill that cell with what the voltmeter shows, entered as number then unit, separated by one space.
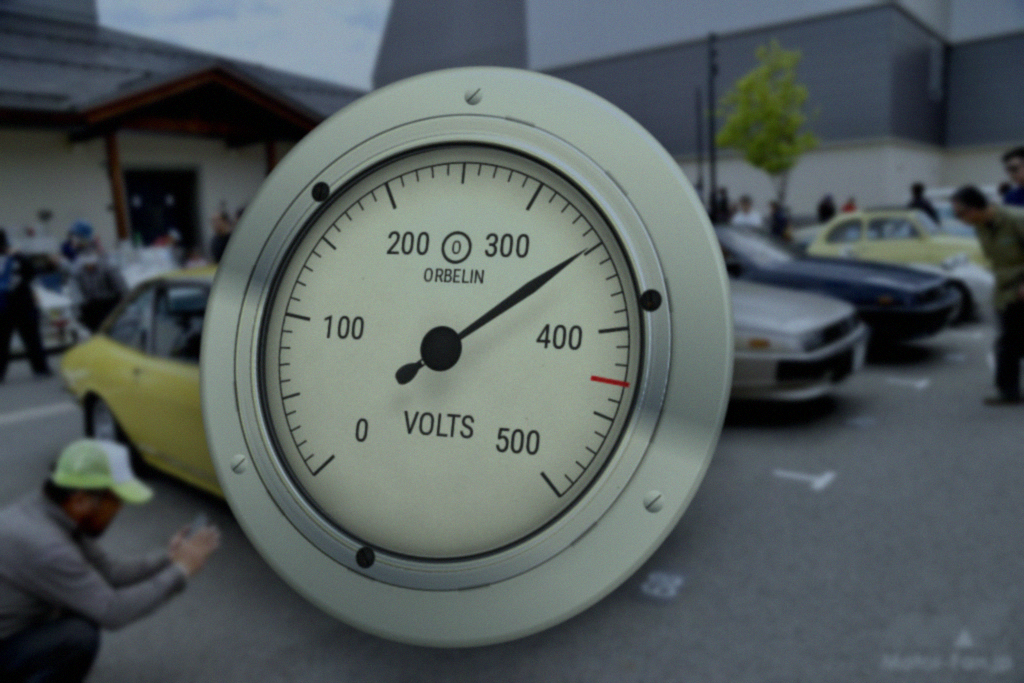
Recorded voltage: 350 V
